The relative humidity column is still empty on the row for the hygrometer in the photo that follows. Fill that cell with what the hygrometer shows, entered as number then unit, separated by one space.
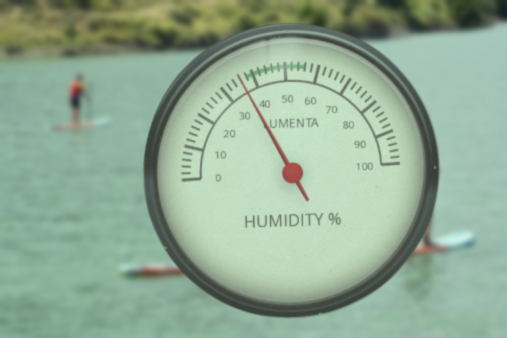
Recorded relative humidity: 36 %
